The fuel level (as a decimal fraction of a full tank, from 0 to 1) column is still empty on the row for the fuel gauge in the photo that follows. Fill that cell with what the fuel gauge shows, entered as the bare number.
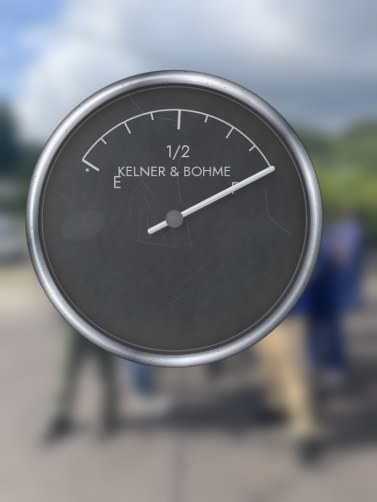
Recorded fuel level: 1
